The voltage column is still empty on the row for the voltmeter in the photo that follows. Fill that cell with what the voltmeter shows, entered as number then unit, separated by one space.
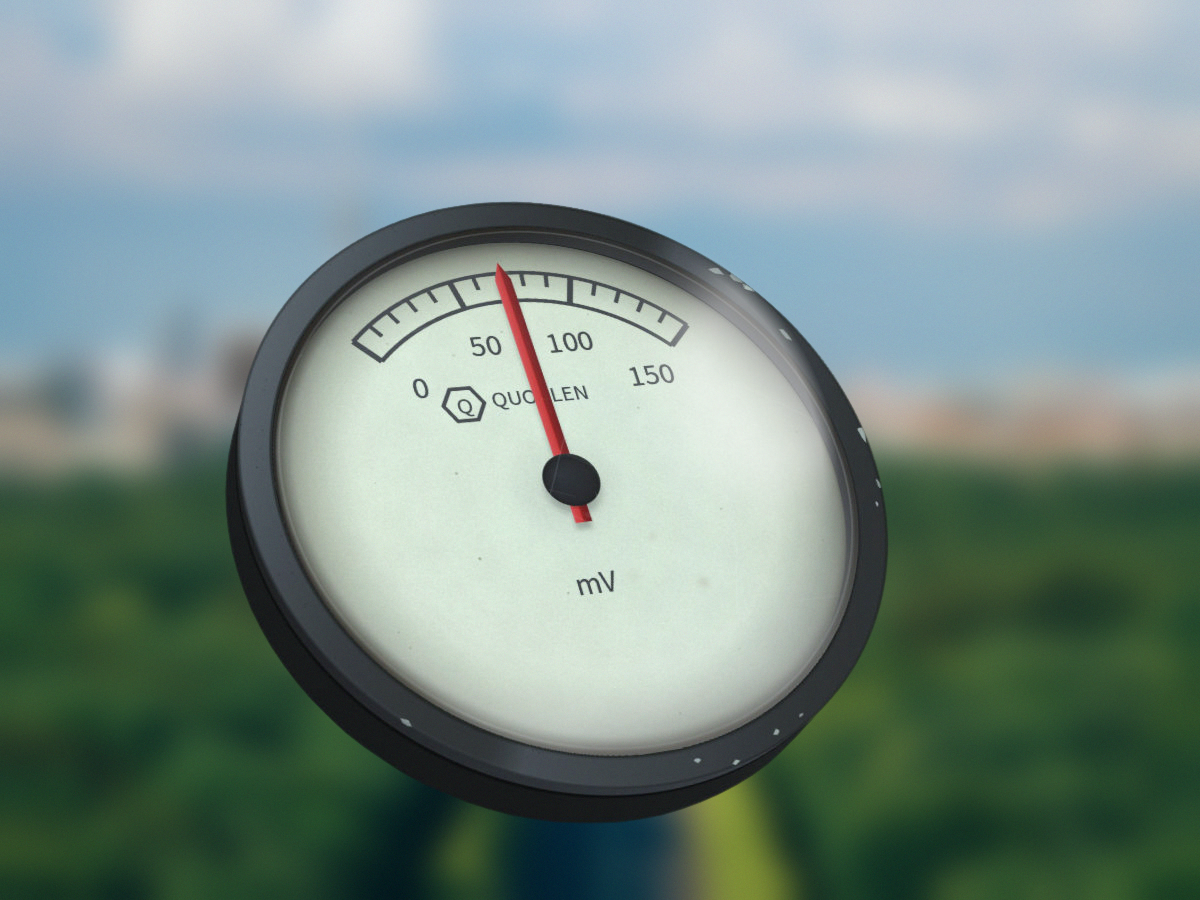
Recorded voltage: 70 mV
